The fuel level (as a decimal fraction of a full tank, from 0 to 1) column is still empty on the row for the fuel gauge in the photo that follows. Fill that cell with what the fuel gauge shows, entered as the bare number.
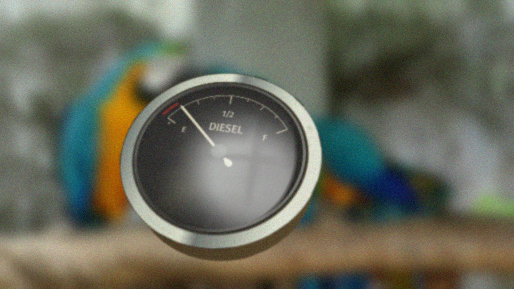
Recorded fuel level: 0.125
